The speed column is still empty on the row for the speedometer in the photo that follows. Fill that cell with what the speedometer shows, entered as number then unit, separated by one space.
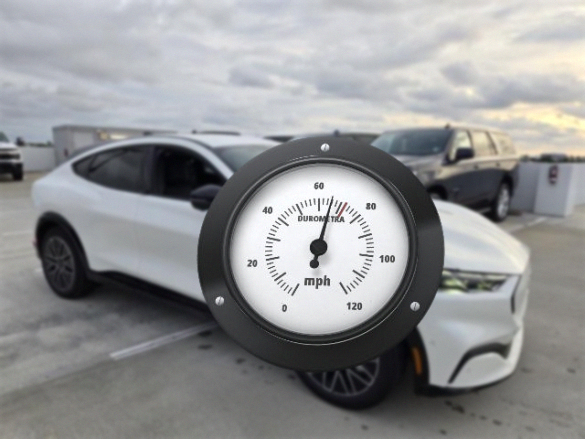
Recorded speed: 66 mph
